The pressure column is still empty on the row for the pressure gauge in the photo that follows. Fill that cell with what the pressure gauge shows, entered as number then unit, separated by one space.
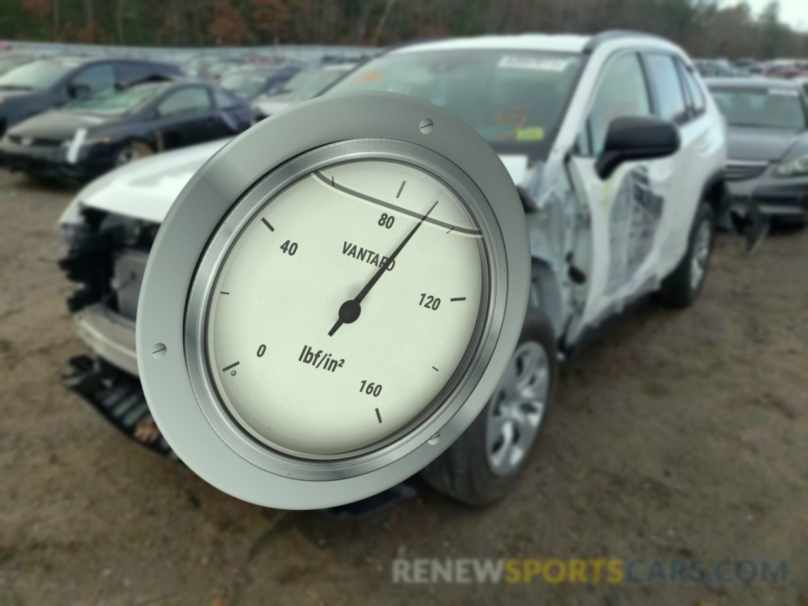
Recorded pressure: 90 psi
